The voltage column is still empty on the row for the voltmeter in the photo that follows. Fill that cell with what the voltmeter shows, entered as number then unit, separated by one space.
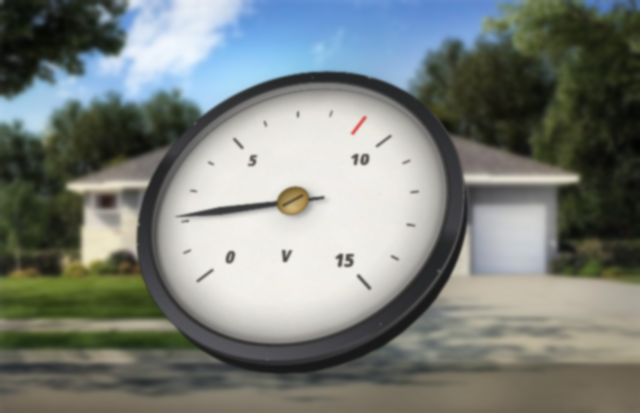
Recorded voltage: 2 V
